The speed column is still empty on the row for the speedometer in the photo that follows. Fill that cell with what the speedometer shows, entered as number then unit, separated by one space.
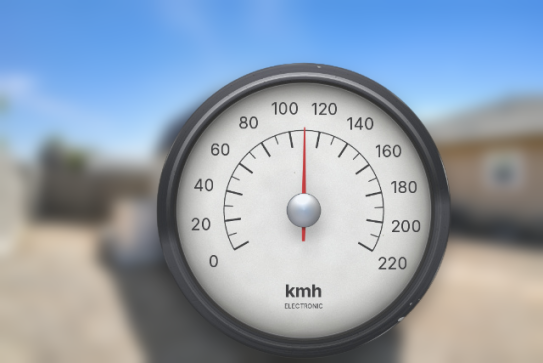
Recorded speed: 110 km/h
